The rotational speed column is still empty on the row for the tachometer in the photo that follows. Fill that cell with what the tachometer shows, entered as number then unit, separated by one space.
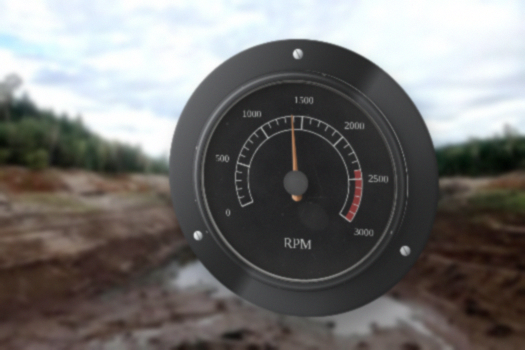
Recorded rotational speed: 1400 rpm
